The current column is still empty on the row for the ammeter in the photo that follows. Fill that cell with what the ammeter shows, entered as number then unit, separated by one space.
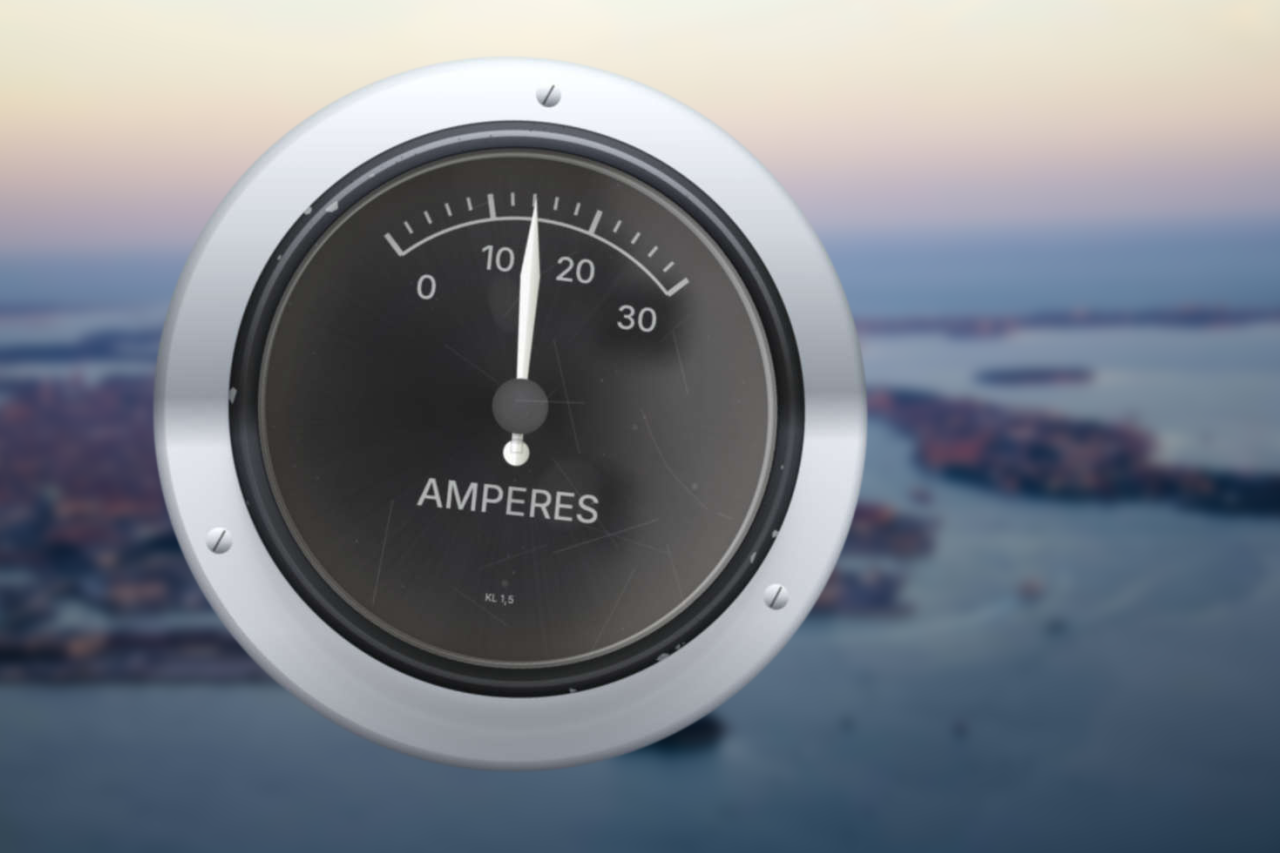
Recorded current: 14 A
